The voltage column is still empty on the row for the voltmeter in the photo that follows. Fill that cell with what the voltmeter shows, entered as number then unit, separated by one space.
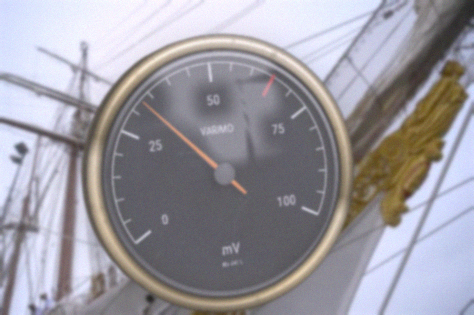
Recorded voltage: 32.5 mV
